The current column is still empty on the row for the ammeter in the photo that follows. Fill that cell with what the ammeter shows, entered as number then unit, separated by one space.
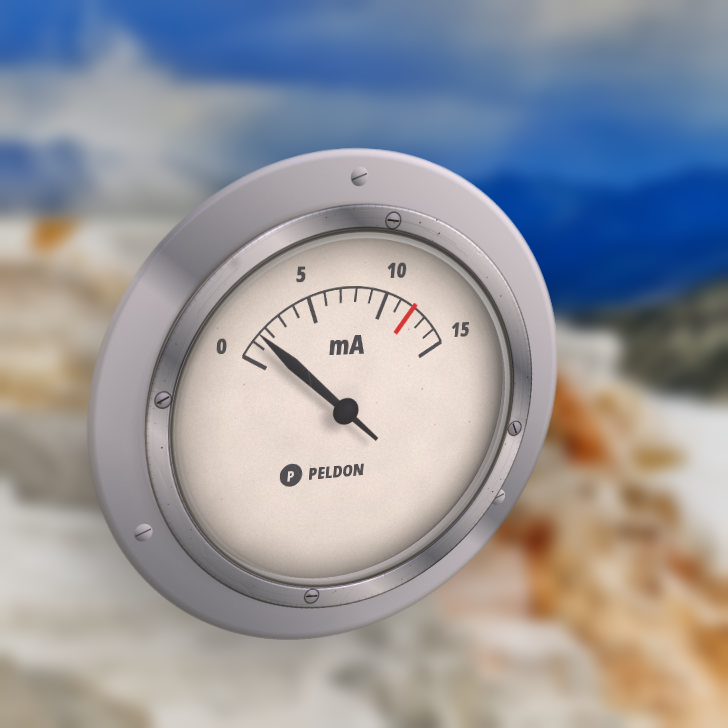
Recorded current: 1.5 mA
